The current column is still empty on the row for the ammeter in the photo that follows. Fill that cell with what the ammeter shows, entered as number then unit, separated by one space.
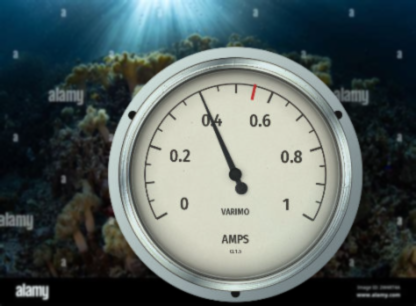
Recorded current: 0.4 A
